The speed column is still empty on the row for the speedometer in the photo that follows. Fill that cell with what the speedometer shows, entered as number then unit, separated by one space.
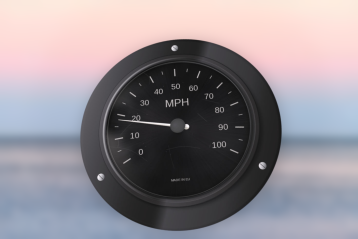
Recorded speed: 17.5 mph
